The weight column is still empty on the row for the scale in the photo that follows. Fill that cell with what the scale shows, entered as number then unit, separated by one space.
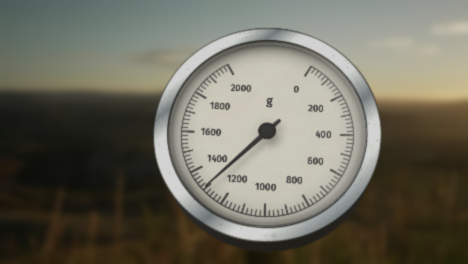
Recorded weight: 1300 g
